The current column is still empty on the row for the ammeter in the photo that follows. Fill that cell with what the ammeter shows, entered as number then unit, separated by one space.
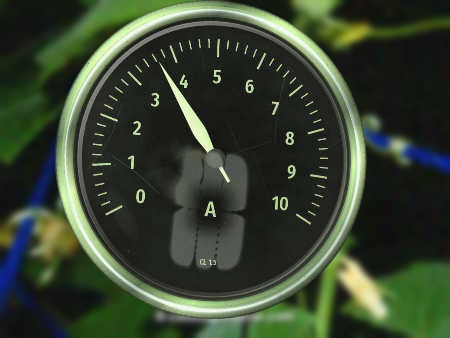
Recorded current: 3.6 A
